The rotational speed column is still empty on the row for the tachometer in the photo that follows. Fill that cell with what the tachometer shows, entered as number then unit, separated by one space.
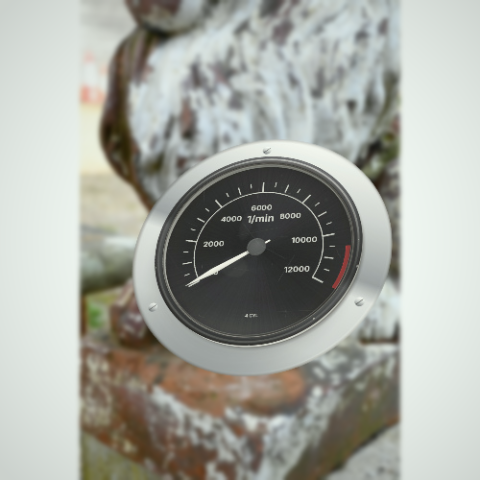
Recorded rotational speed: 0 rpm
